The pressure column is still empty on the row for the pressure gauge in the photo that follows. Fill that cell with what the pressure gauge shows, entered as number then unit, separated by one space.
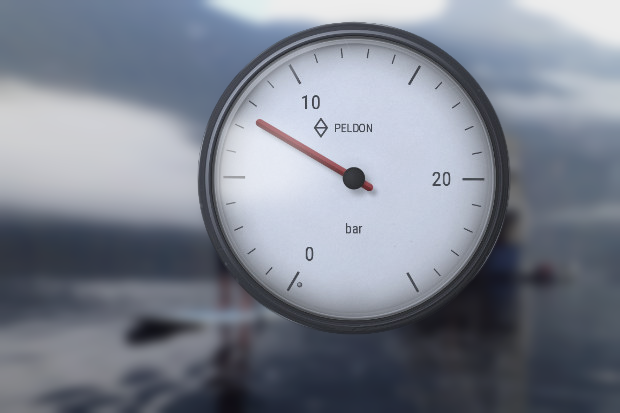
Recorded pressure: 7.5 bar
